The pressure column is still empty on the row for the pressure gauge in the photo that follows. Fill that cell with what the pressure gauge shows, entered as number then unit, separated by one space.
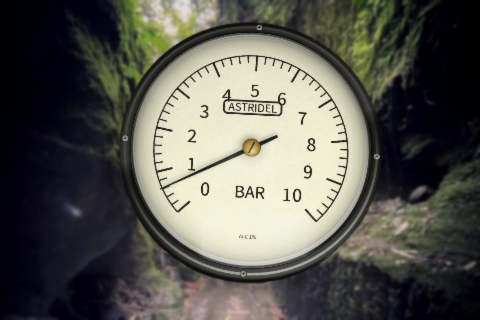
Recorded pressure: 0.6 bar
